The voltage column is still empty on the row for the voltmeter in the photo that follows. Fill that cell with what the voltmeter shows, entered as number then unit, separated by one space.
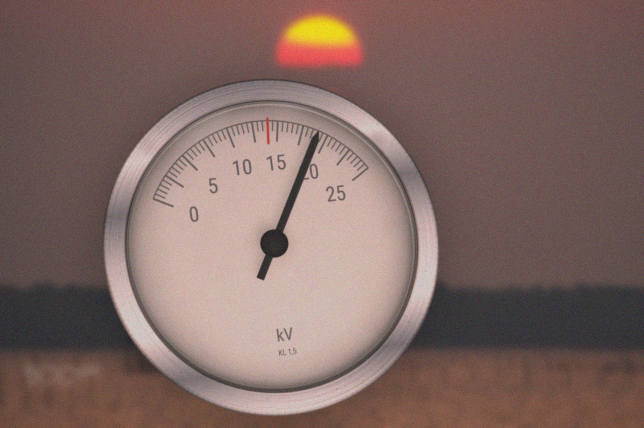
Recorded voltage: 19 kV
